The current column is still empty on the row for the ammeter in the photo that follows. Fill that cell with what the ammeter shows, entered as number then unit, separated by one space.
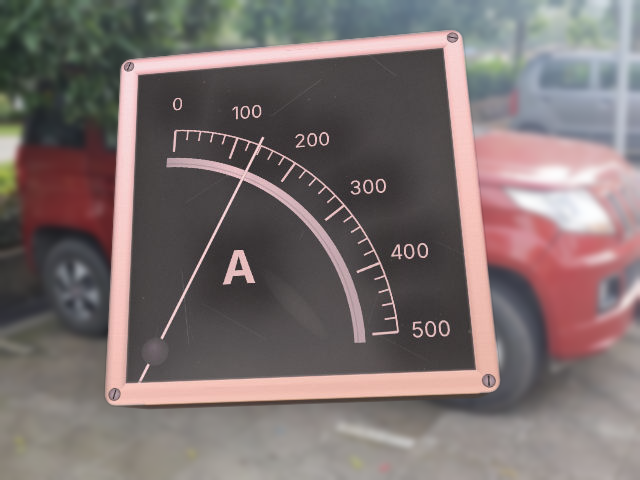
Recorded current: 140 A
